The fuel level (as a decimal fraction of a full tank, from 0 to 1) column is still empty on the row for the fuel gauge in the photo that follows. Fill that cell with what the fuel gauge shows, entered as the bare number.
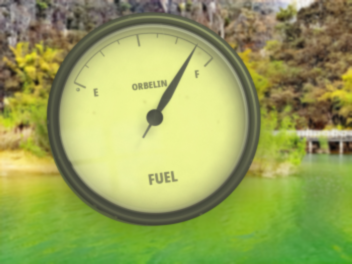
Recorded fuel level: 0.875
